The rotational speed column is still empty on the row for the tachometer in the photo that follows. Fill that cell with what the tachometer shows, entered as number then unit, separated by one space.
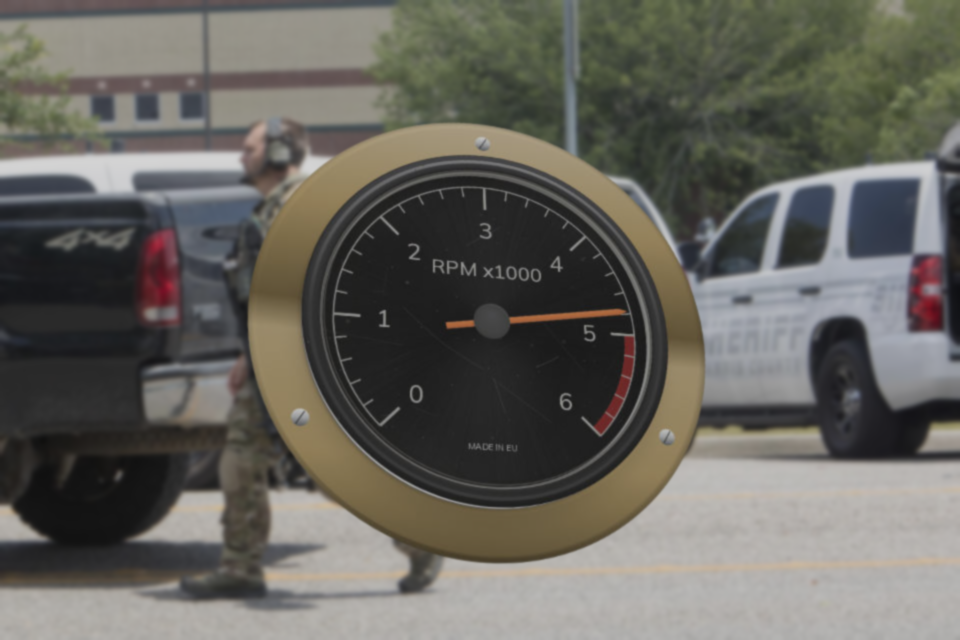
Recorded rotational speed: 4800 rpm
